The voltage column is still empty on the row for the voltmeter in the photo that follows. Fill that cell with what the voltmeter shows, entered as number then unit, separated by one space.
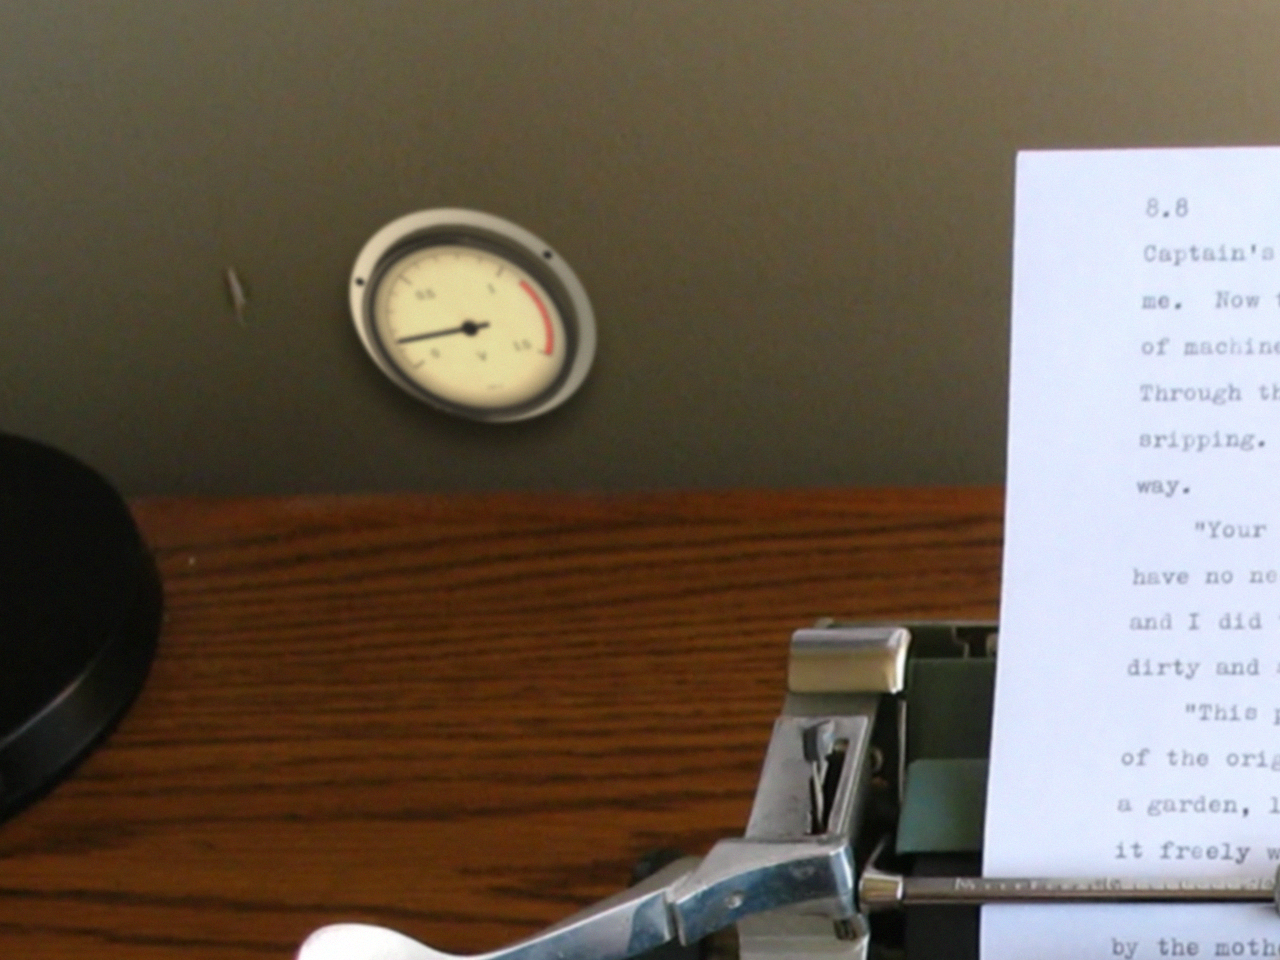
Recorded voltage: 0.15 V
